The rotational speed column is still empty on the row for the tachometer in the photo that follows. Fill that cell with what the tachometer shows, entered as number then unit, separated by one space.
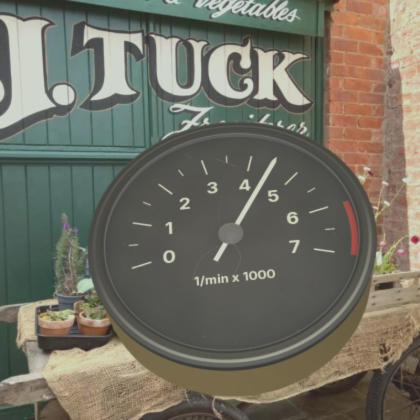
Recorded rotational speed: 4500 rpm
